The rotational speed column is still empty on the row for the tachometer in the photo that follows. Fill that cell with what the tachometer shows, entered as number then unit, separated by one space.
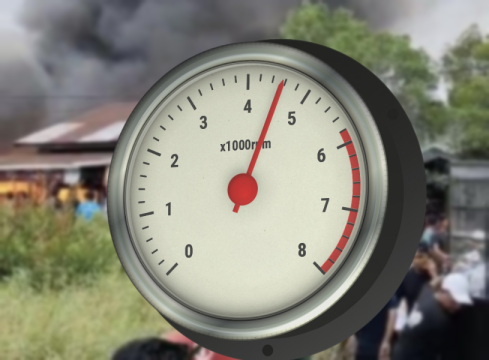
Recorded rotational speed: 4600 rpm
